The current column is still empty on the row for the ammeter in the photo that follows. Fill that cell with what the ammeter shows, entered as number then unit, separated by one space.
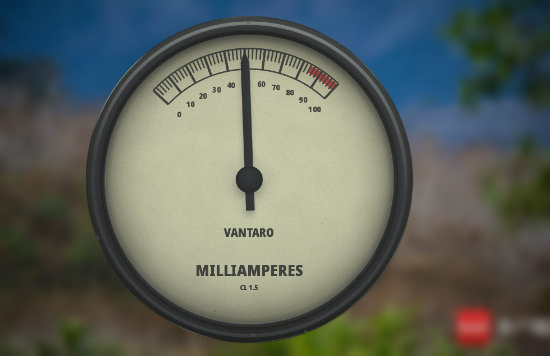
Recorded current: 50 mA
